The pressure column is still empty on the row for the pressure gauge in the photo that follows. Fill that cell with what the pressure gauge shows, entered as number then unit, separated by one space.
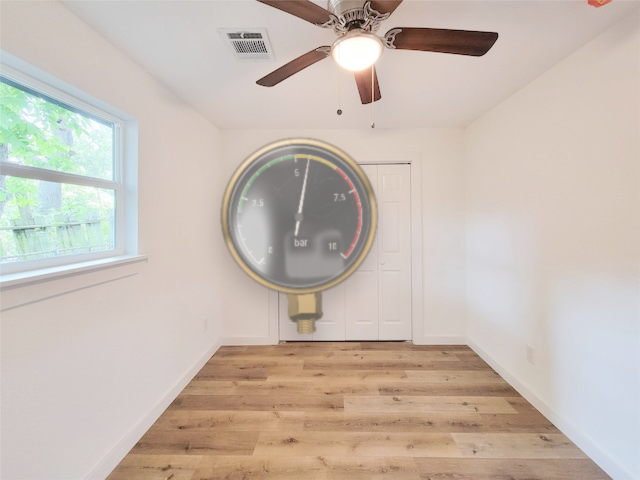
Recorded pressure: 5.5 bar
